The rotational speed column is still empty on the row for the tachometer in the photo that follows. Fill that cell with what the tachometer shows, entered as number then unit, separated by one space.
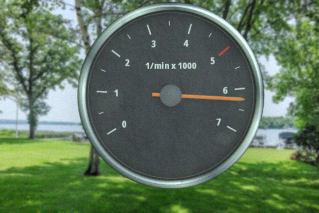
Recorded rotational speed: 6250 rpm
